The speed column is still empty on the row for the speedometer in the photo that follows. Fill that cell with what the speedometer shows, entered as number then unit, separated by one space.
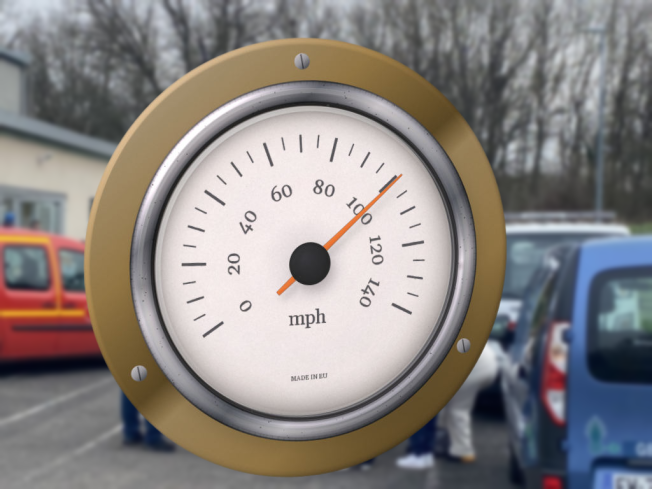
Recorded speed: 100 mph
